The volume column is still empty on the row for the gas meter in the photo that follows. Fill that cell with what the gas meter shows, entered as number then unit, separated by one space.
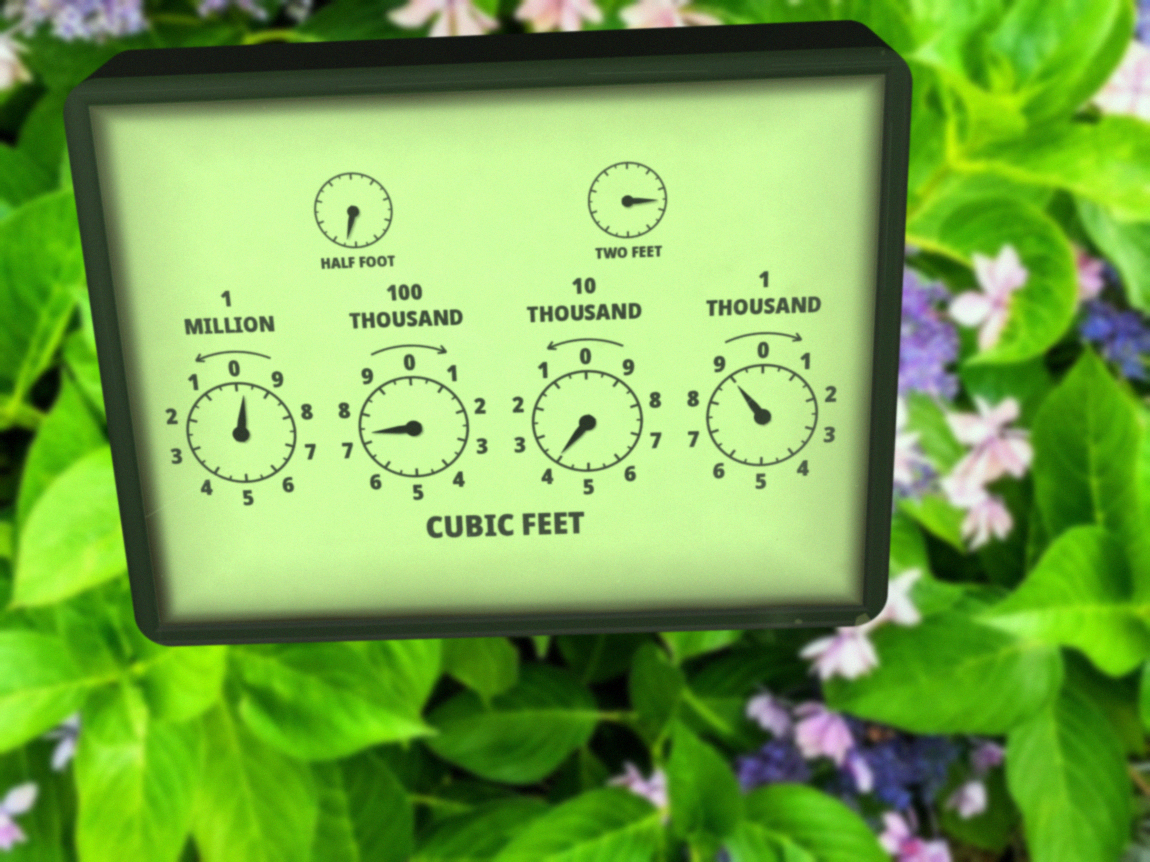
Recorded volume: 973900 ft³
